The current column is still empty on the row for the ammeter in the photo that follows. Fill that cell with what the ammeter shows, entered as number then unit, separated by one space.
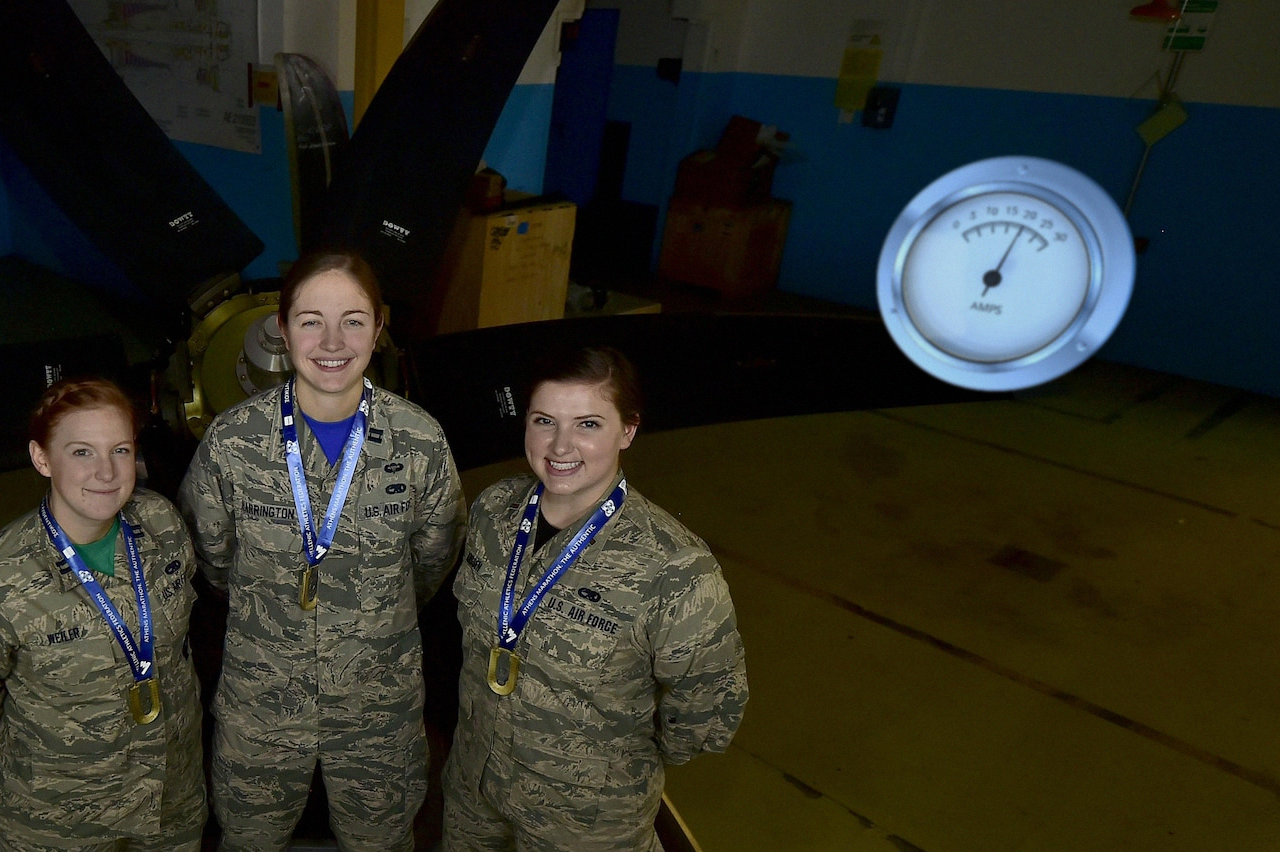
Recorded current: 20 A
